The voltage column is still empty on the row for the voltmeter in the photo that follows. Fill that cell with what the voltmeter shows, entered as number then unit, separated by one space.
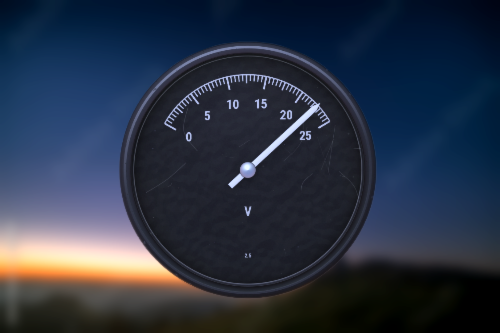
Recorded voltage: 22.5 V
